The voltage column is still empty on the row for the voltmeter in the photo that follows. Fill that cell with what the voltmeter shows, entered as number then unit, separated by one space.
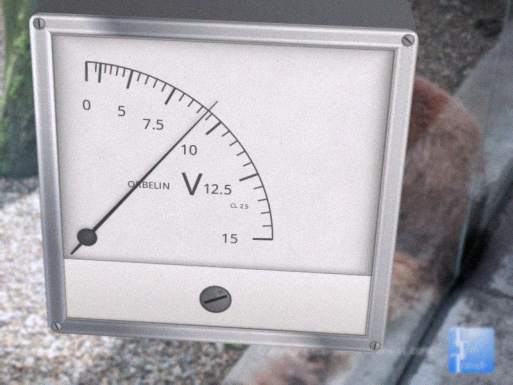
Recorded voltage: 9.25 V
